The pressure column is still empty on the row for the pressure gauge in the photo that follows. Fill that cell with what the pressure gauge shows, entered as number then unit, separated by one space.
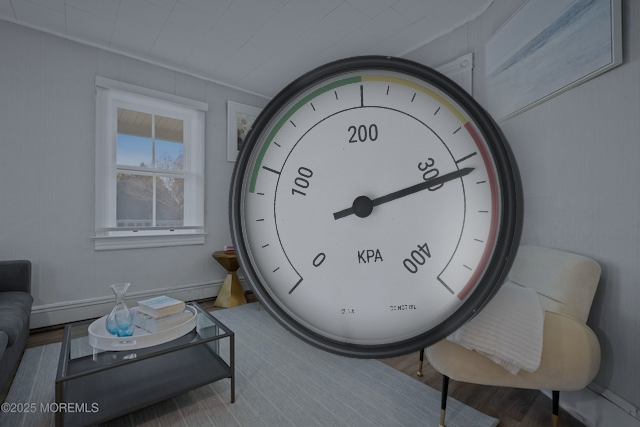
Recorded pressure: 310 kPa
